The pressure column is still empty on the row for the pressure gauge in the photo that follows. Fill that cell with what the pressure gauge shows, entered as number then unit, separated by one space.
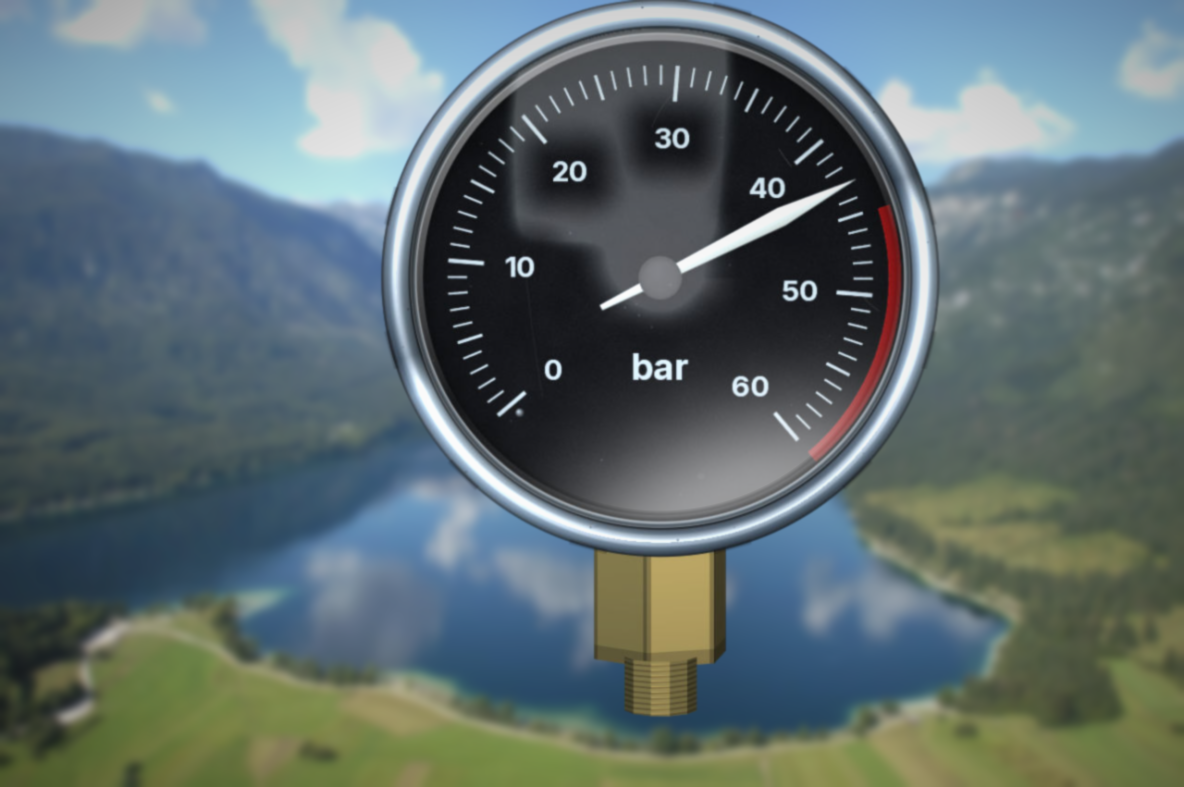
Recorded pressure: 43 bar
